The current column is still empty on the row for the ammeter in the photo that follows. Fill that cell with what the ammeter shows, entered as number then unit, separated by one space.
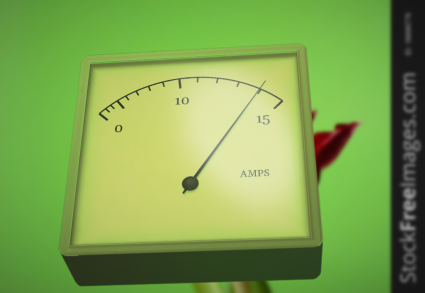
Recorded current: 14 A
